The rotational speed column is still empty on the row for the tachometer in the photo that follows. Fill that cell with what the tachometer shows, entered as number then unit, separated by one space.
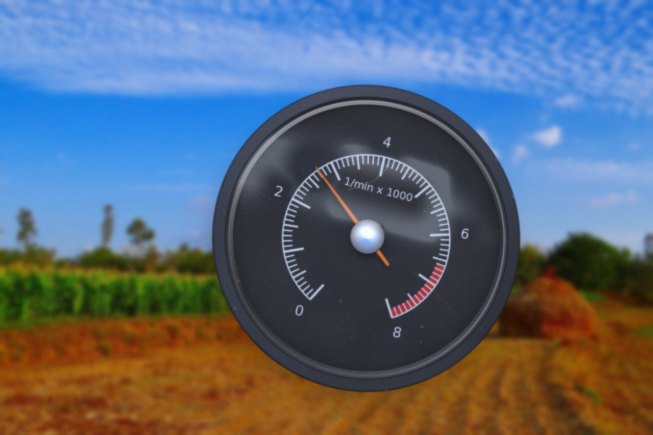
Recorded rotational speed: 2700 rpm
